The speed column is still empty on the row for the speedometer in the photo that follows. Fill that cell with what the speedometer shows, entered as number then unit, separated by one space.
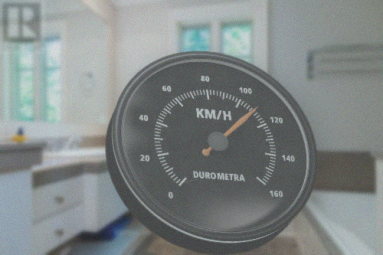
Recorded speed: 110 km/h
